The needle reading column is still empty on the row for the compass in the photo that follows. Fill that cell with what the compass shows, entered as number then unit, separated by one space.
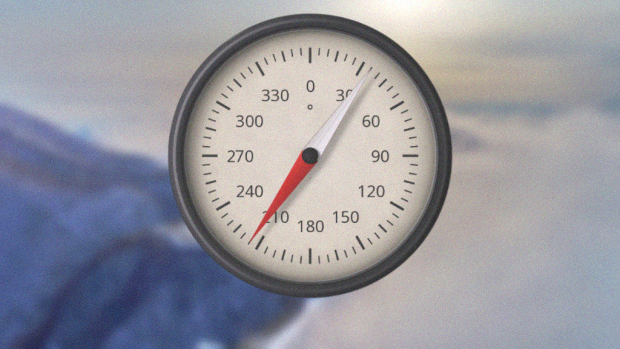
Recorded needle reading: 215 °
